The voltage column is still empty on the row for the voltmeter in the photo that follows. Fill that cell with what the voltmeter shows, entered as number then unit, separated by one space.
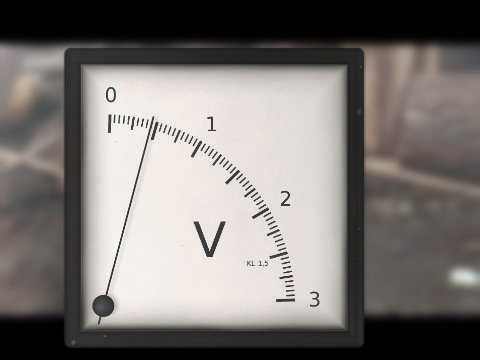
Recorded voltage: 0.45 V
